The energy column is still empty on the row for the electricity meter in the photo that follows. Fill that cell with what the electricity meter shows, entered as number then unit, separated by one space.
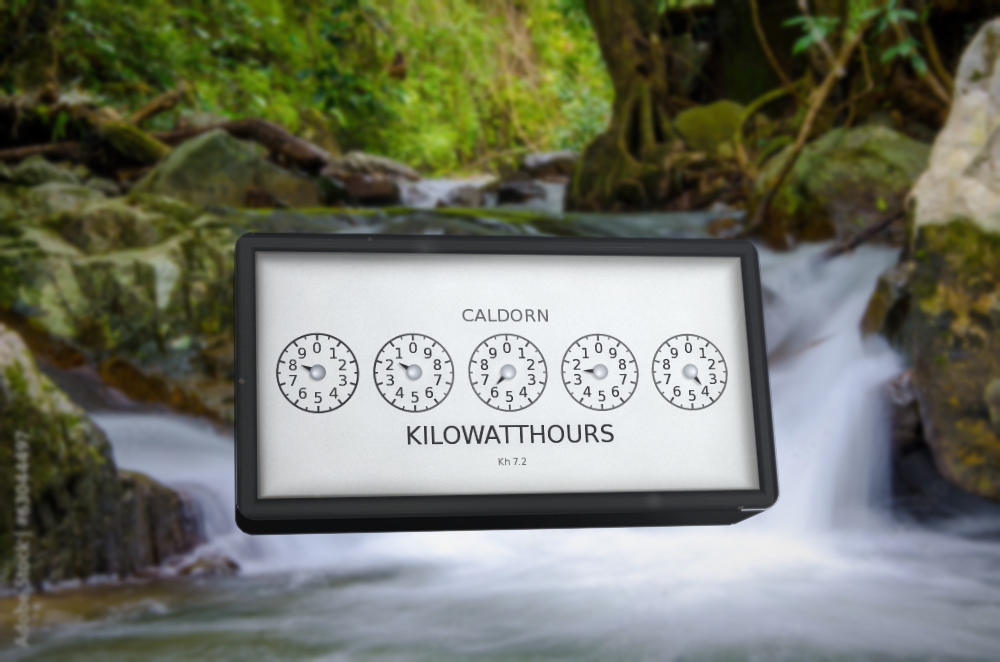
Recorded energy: 81624 kWh
